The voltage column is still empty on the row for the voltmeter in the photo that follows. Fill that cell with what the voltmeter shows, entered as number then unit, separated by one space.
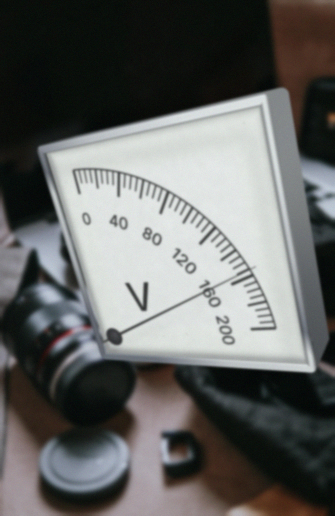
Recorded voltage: 155 V
